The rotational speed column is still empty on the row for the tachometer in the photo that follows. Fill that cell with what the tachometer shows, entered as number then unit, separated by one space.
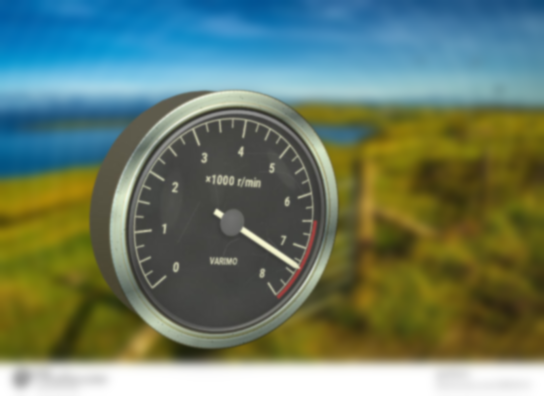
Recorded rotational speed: 7375 rpm
